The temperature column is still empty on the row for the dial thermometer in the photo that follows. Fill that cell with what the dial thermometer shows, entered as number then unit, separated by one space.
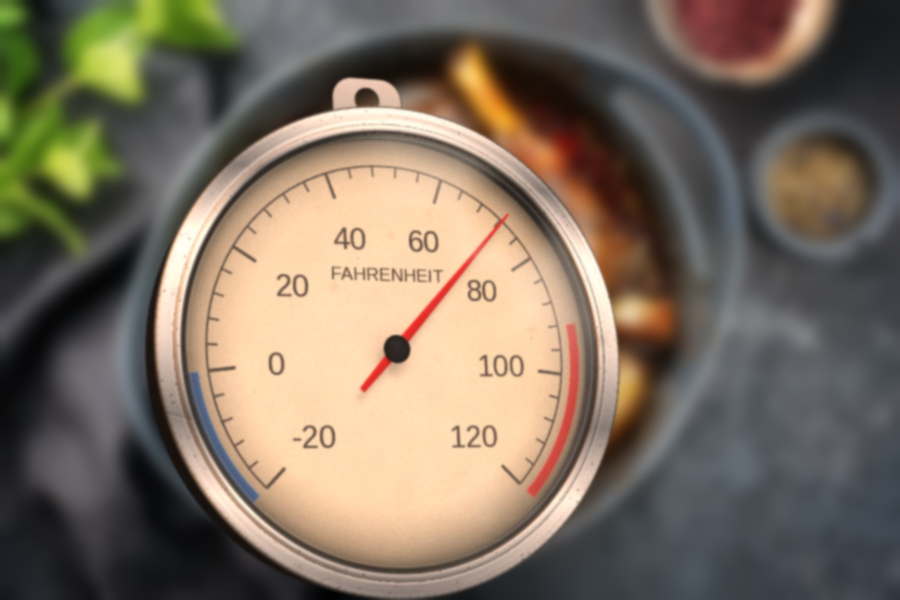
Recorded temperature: 72 °F
